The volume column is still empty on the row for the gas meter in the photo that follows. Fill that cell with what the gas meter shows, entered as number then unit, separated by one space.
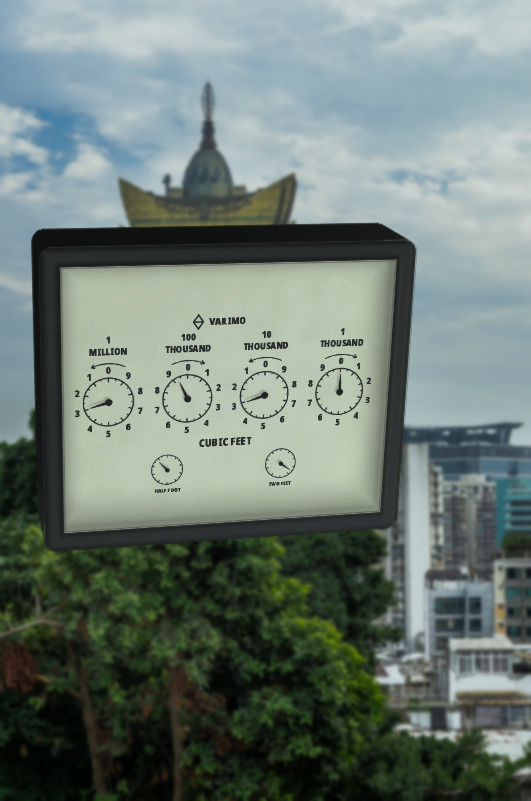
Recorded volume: 293000 ft³
